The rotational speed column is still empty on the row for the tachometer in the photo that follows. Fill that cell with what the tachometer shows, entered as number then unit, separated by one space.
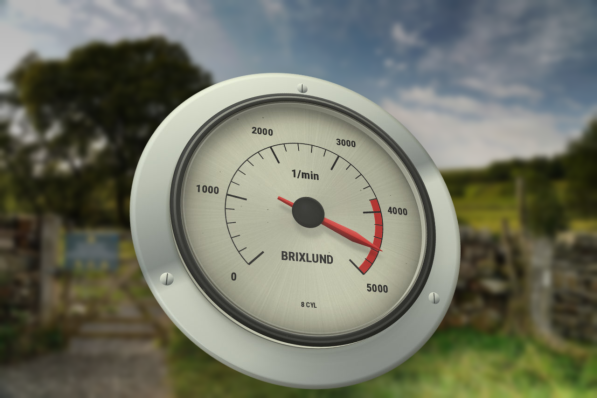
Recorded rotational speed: 4600 rpm
